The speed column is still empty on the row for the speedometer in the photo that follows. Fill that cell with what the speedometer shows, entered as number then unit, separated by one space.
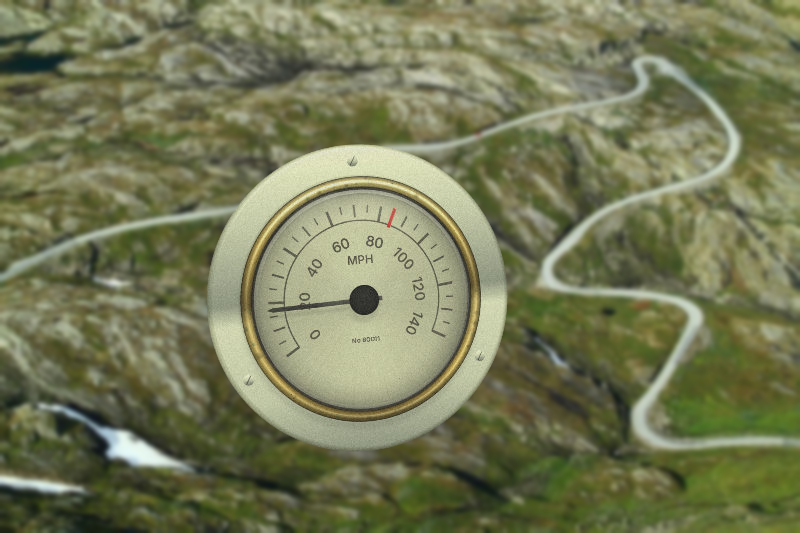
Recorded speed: 17.5 mph
